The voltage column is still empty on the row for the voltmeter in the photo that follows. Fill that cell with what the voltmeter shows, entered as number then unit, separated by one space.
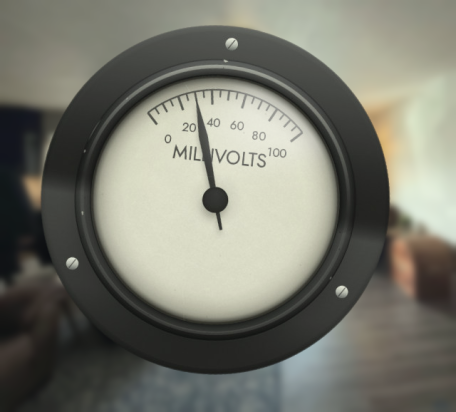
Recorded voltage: 30 mV
